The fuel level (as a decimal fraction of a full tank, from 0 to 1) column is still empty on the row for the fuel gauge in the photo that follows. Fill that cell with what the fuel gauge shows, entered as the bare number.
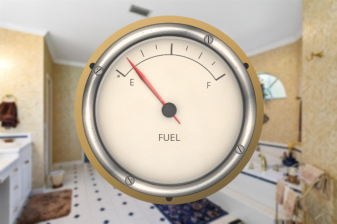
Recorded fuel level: 0.125
